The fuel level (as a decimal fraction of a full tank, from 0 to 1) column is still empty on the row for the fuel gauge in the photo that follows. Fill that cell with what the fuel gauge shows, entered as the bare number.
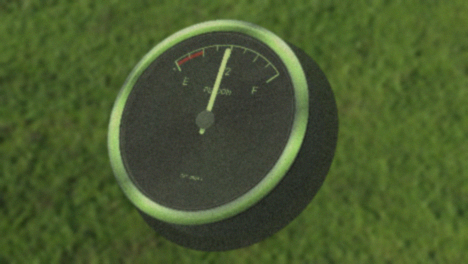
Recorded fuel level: 0.5
